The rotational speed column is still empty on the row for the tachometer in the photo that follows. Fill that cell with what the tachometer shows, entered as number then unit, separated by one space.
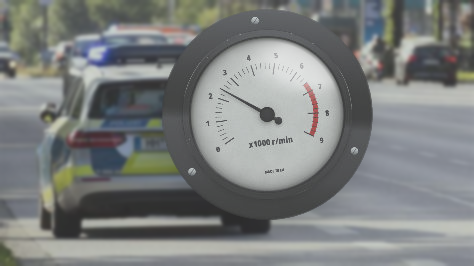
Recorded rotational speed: 2400 rpm
